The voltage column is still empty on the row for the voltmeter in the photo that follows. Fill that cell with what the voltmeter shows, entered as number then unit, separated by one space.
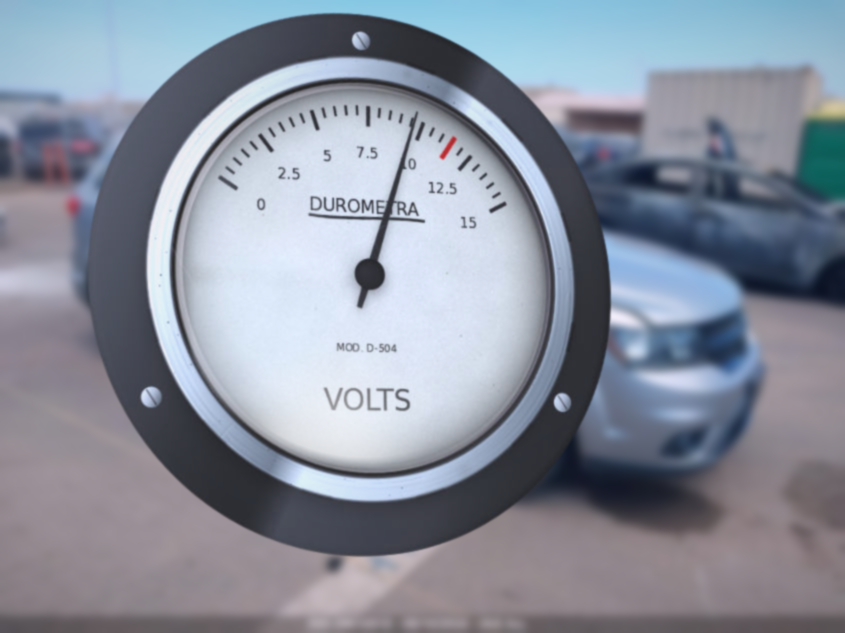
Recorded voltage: 9.5 V
